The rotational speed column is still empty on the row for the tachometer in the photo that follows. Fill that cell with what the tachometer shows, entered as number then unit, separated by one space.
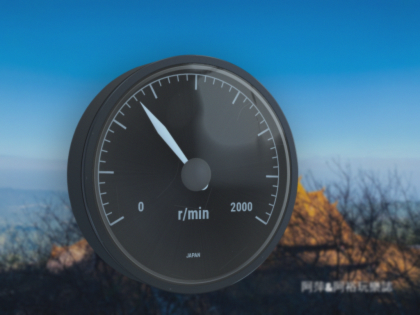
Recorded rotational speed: 650 rpm
